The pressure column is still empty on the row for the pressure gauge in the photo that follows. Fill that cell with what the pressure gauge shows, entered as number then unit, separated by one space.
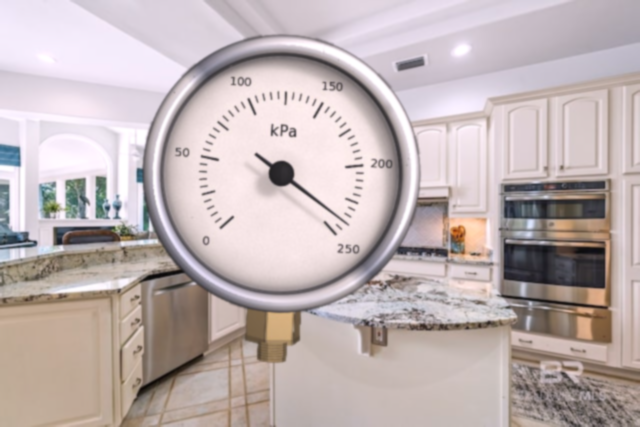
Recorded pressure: 240 kPa
